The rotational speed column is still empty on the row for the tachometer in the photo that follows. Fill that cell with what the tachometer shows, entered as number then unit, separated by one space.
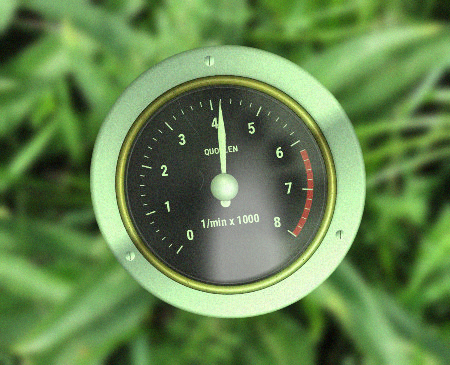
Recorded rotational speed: 4200 rpm
